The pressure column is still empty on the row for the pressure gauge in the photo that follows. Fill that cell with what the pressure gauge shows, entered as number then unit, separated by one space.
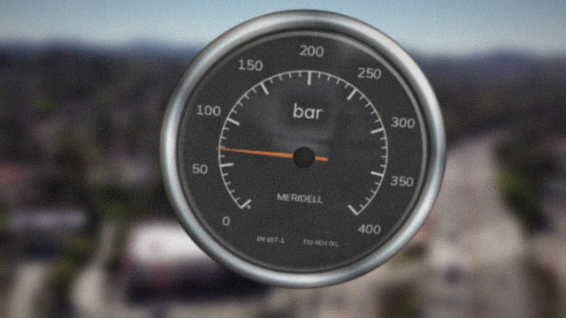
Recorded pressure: 70 bar
